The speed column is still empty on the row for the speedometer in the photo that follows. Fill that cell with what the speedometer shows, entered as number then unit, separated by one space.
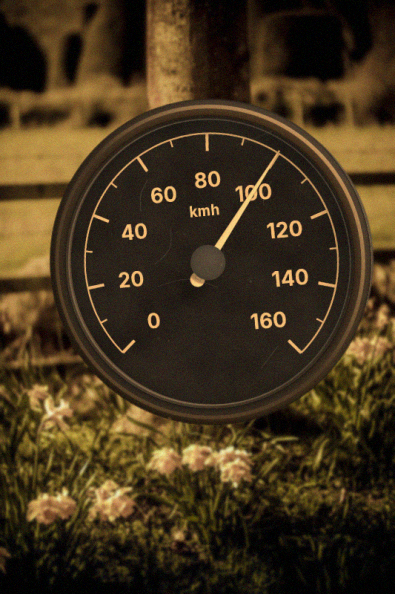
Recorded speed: 100 km/h
